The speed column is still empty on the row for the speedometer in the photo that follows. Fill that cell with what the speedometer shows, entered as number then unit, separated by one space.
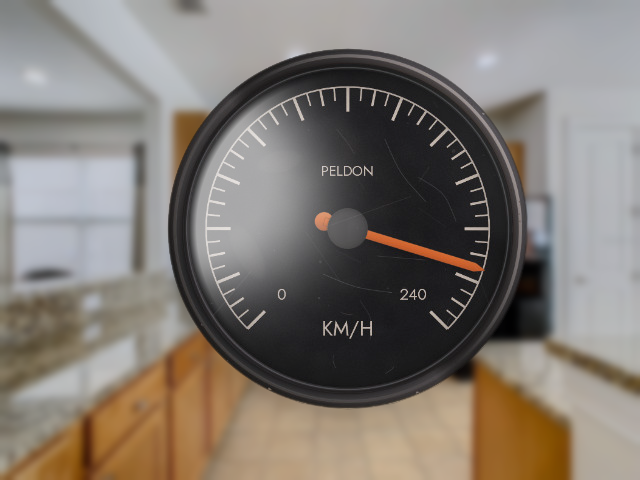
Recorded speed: 215 km/h
